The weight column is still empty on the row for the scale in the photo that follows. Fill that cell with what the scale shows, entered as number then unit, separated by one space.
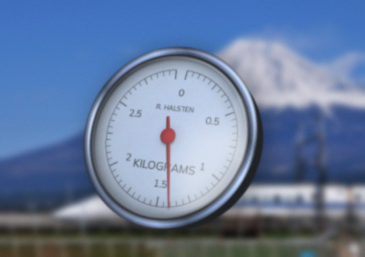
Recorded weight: 1.4 kg
